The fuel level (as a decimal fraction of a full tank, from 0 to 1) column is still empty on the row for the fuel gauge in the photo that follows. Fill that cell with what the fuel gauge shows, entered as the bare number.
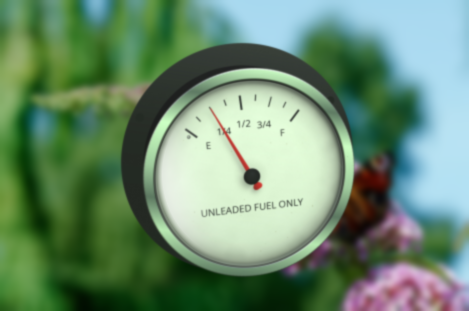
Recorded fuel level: 0.25
